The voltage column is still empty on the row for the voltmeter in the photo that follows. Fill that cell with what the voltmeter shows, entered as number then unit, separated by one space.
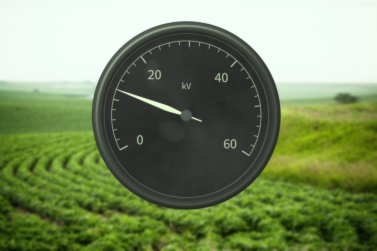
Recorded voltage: 12 kV
